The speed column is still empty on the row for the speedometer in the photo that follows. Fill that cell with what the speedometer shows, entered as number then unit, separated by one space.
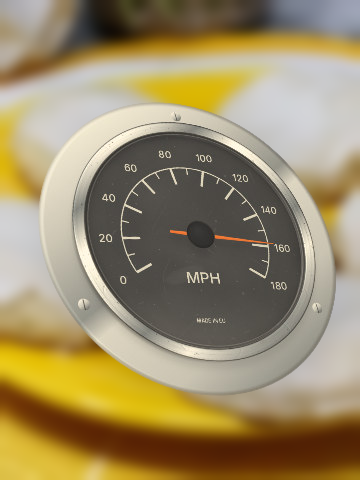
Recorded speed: 160 mph
